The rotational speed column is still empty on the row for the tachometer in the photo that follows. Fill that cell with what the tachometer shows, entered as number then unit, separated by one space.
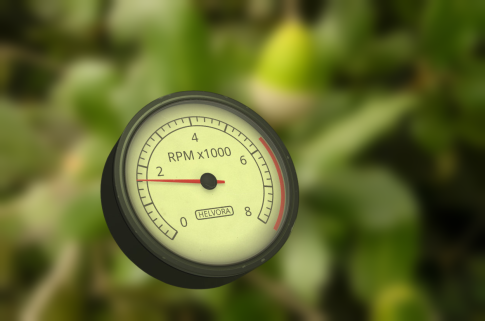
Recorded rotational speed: 1600 rpm
